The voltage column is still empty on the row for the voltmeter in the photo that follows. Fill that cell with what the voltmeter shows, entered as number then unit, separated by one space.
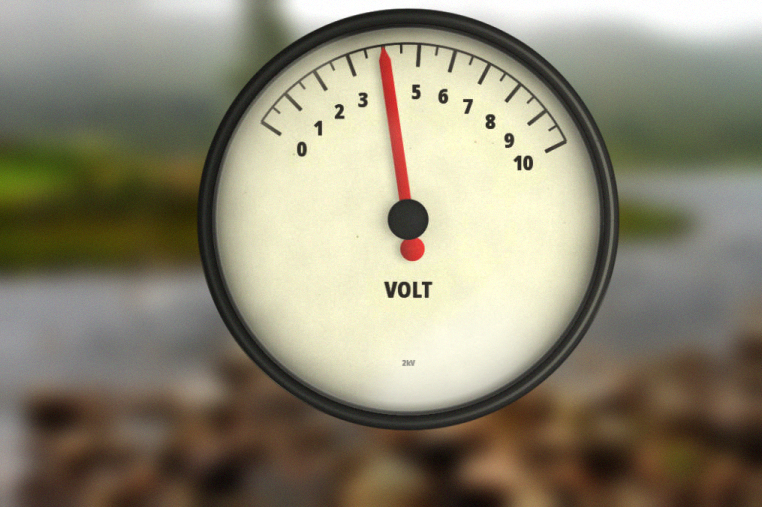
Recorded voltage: 4 V
